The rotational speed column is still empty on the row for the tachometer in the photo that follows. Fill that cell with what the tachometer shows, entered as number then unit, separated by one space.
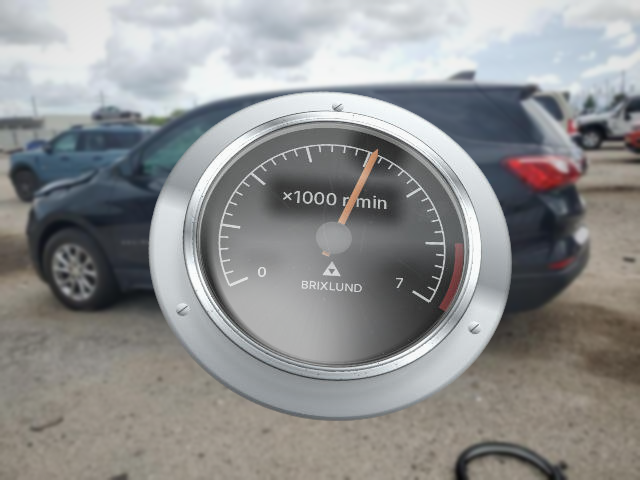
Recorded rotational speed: 4100 rpm
